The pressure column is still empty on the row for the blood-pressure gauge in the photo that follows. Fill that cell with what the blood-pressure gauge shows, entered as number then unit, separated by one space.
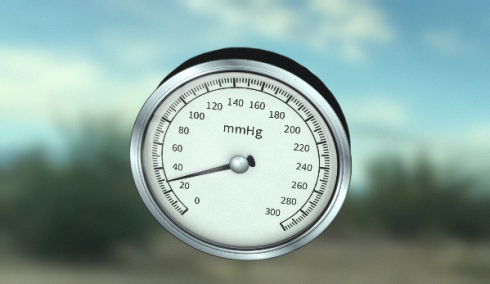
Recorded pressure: 30 mmHg
